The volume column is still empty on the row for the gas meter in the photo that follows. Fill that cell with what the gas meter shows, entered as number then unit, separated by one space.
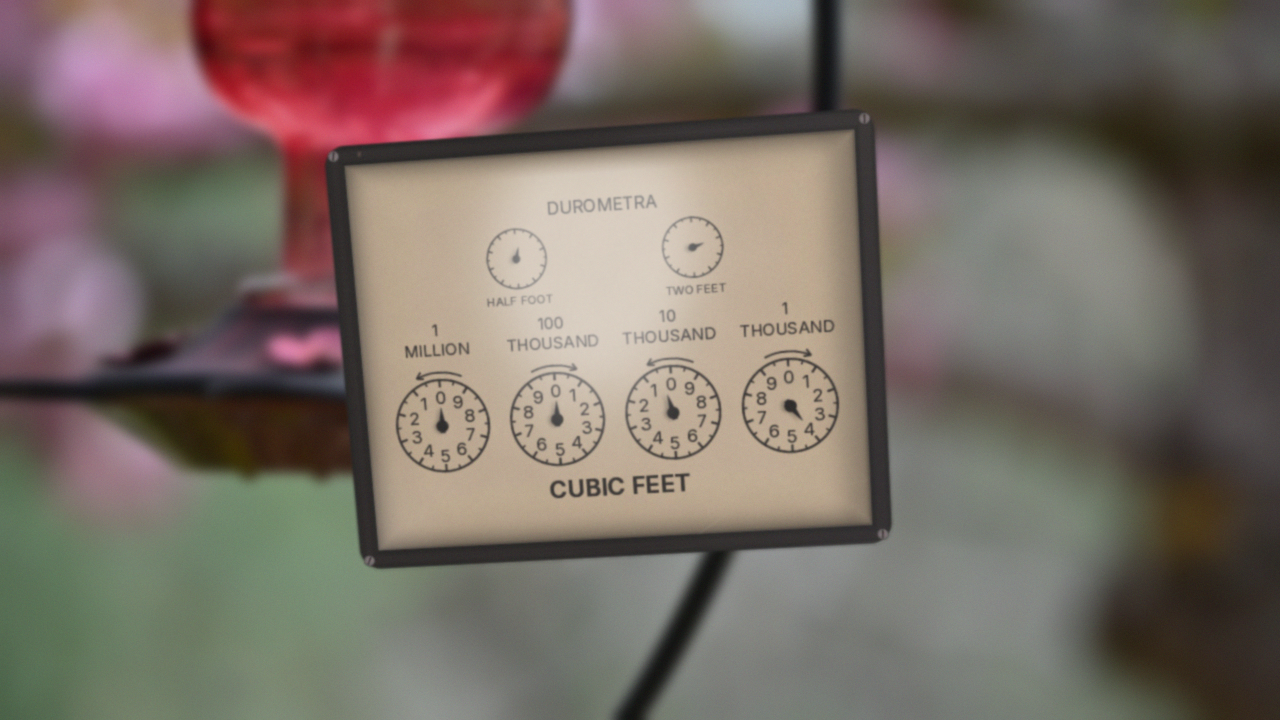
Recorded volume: 400 ft³
